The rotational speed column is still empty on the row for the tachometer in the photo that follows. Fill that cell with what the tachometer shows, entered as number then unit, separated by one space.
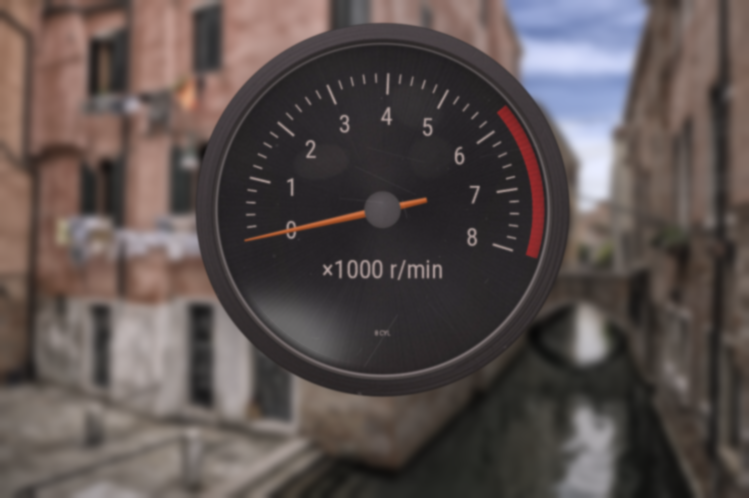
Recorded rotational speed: 0 rpm
